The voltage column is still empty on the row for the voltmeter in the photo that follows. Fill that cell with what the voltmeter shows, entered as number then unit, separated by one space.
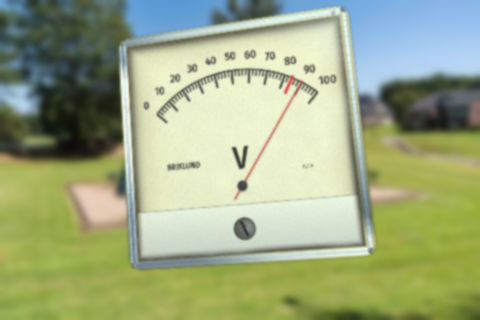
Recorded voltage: 90 V
